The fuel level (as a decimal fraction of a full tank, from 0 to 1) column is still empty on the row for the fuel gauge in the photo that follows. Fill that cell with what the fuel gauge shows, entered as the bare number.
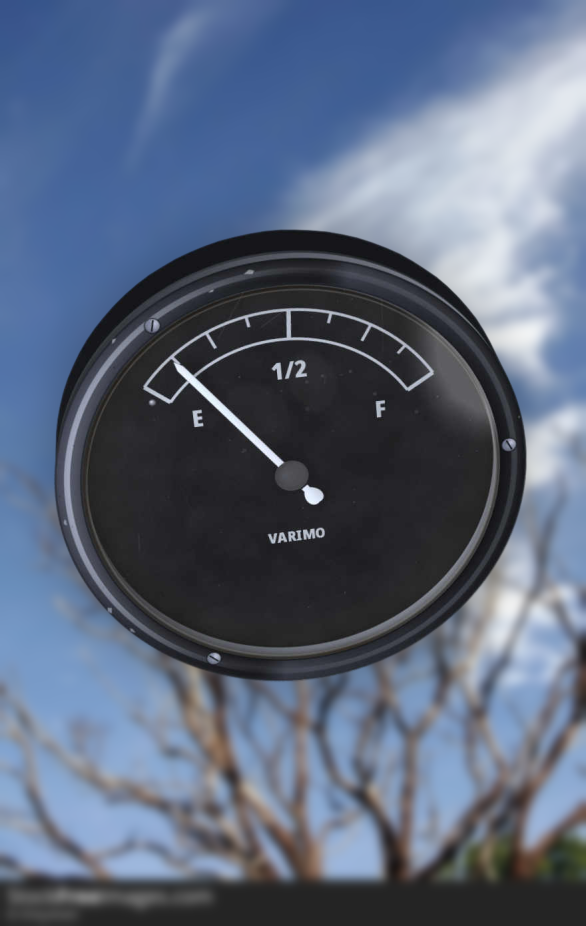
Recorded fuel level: 0.125
